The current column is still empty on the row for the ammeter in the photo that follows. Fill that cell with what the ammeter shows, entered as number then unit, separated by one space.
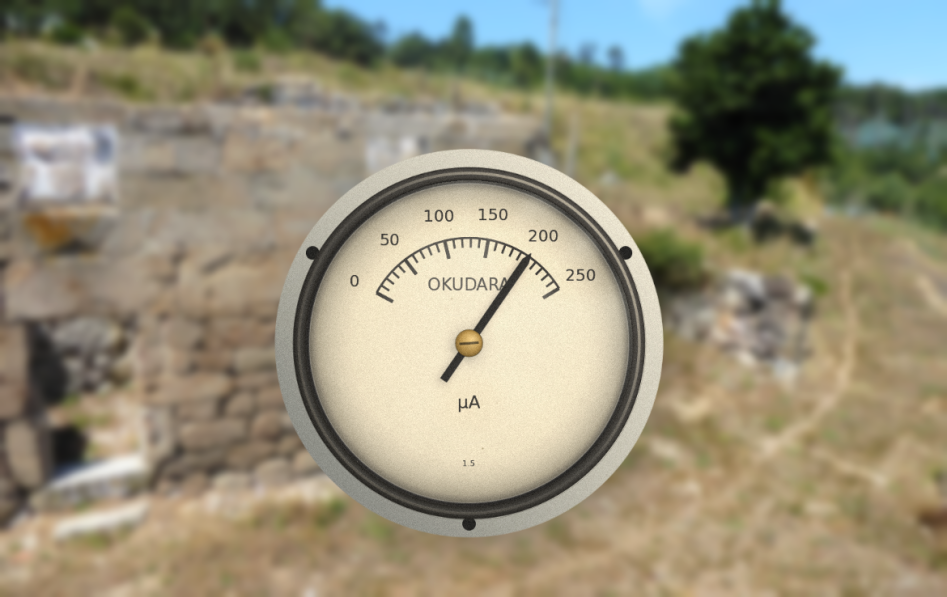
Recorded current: 200 µA
